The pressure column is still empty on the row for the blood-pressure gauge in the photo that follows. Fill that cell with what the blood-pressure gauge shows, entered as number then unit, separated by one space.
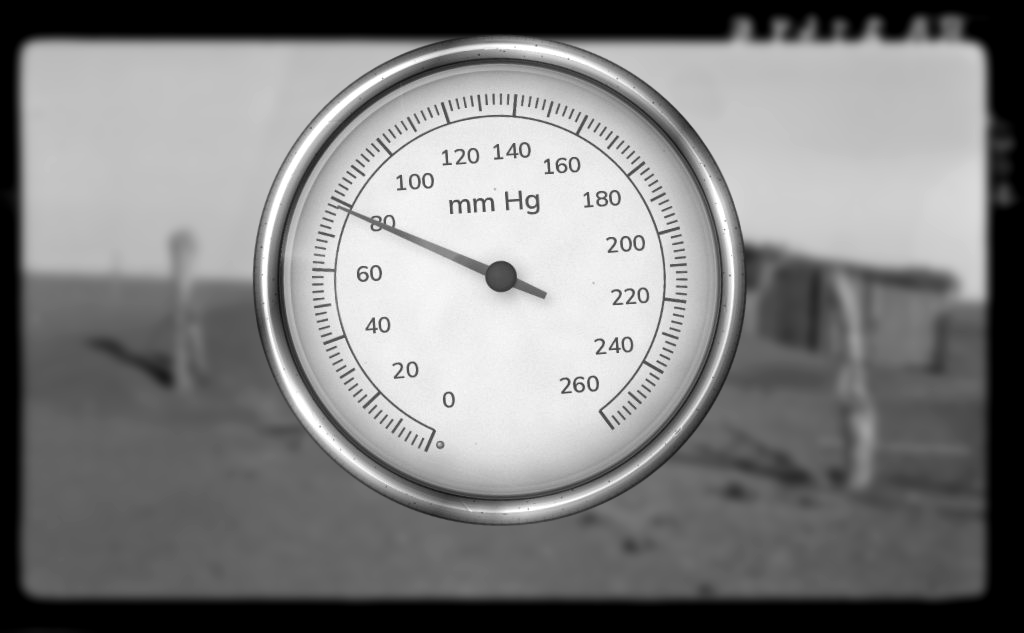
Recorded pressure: 78 mmHg
